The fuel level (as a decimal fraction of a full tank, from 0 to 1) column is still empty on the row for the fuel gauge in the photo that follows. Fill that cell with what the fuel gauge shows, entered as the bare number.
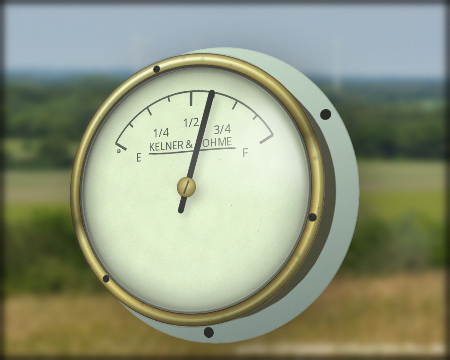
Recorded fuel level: 0.625
